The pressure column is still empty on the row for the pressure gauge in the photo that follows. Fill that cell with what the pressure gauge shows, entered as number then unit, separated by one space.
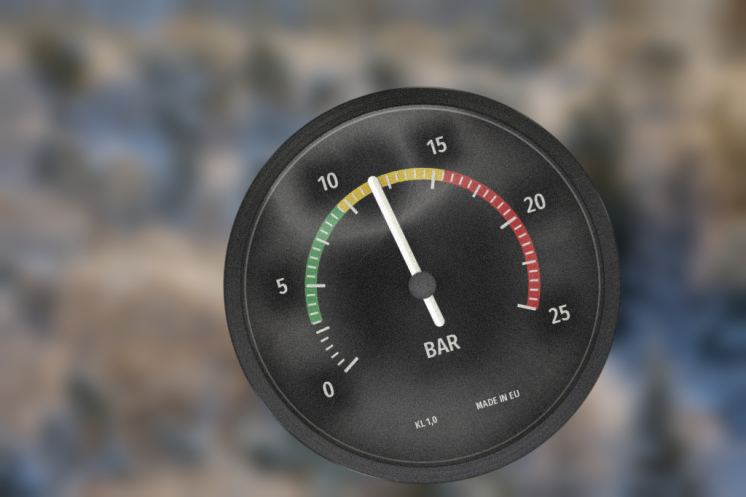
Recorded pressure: 11.75 bar
